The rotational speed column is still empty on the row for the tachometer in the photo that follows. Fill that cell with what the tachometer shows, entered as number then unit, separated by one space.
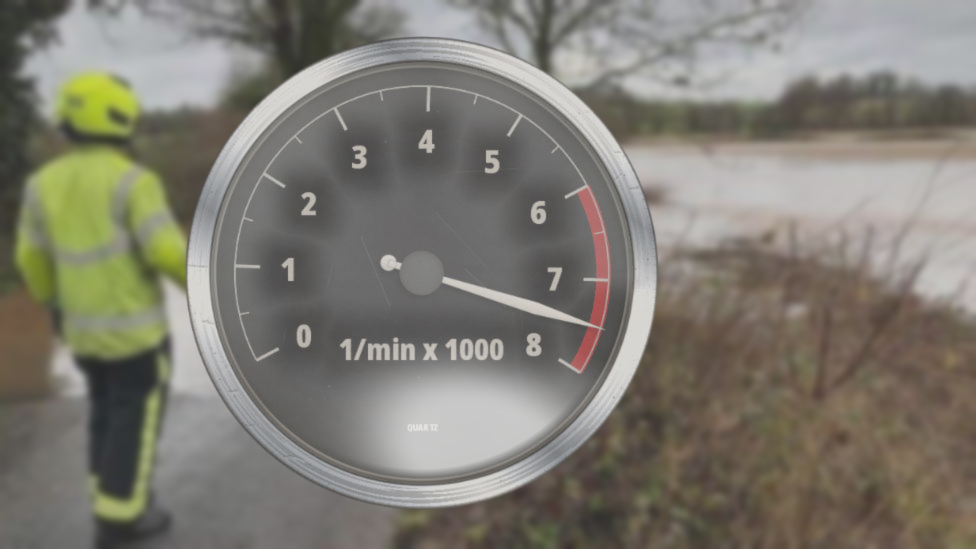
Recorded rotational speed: 7500 rpm
